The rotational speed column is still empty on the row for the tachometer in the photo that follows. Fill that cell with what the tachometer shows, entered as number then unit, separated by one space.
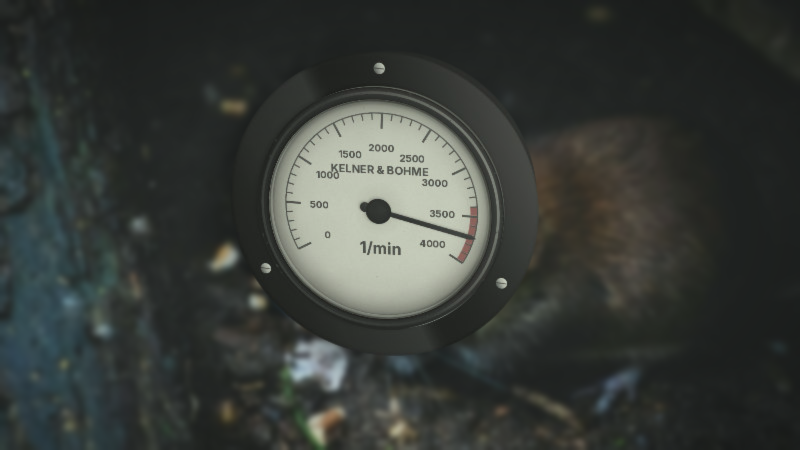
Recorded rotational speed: 3700 rpm
